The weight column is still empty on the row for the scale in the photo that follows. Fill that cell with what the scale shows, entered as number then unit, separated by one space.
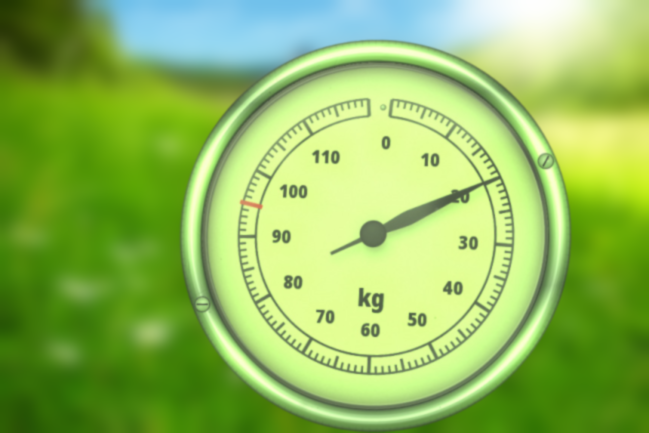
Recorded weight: 20 kg
